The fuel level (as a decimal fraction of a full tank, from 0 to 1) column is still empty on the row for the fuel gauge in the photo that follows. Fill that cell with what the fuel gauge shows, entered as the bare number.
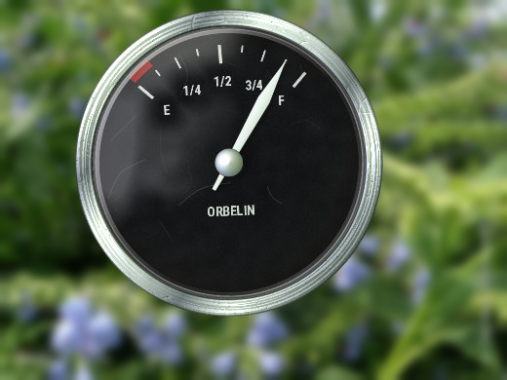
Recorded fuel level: 0.875
